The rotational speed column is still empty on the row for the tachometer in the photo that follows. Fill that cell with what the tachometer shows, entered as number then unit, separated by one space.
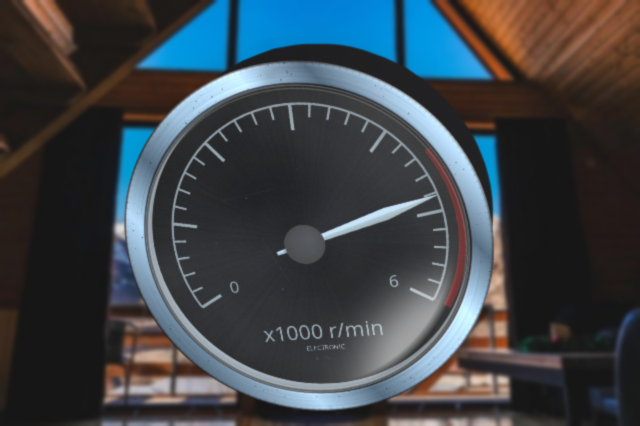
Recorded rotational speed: 4800 rpm
